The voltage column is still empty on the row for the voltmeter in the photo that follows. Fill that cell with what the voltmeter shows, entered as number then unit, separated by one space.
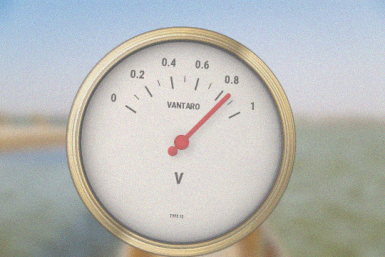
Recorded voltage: 0.85 V
